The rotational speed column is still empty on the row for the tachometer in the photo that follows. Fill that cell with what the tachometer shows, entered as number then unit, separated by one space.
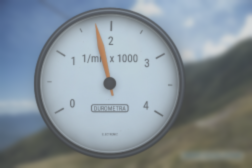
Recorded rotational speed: 1750 rpm
